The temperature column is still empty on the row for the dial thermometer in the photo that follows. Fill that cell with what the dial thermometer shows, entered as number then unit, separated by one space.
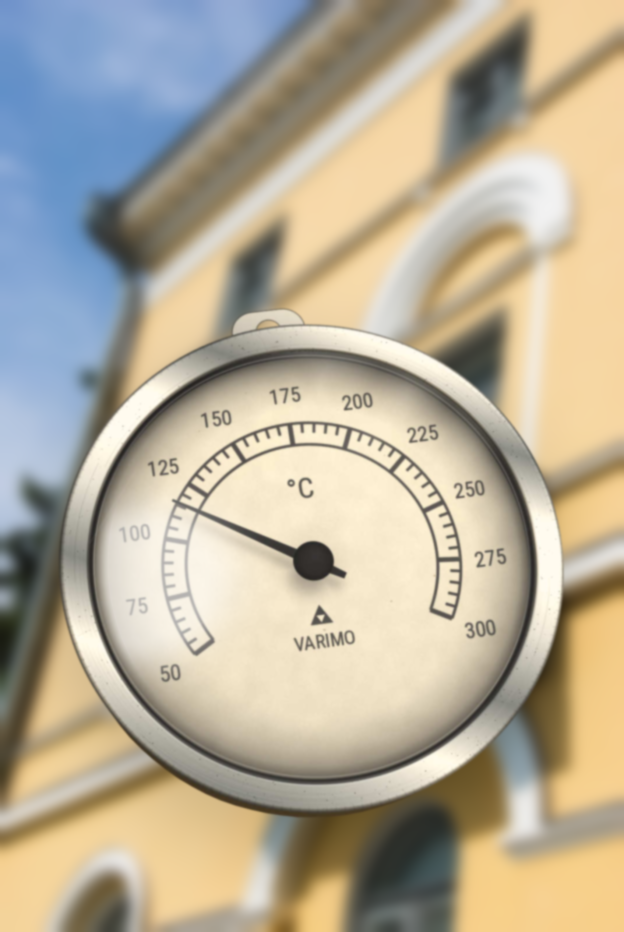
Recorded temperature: 115 °C
